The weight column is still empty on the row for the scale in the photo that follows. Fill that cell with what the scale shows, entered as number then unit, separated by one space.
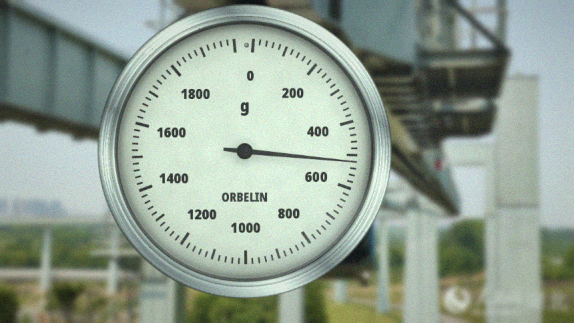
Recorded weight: 520 g
